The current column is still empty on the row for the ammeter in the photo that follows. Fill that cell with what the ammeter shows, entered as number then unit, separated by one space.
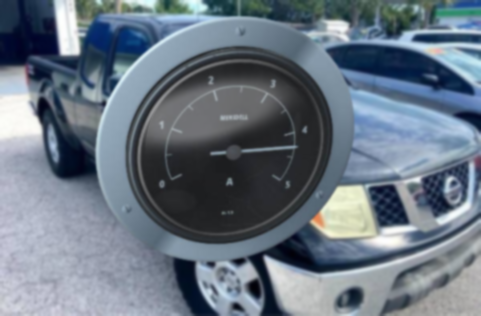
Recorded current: 4.25 A
